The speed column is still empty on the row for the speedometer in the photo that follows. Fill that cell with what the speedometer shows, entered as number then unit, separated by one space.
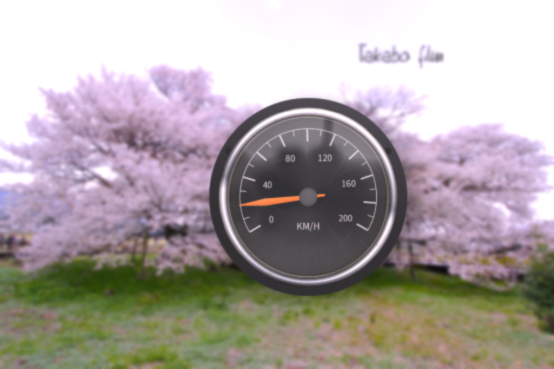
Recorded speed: 20 km/h
